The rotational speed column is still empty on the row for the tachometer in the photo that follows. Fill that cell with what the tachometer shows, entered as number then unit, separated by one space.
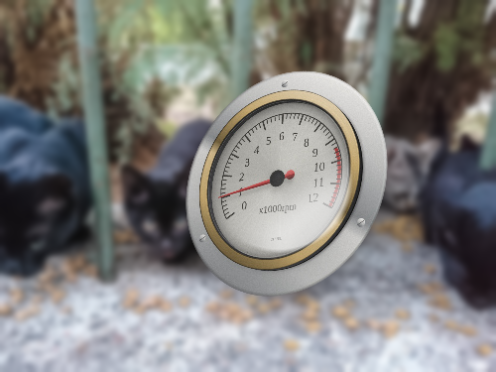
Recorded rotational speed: 1000 rpm
